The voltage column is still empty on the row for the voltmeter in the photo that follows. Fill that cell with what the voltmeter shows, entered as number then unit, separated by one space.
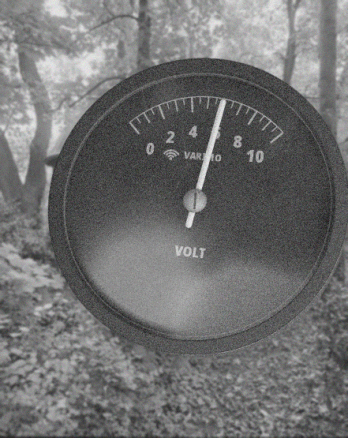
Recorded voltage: 6 V
